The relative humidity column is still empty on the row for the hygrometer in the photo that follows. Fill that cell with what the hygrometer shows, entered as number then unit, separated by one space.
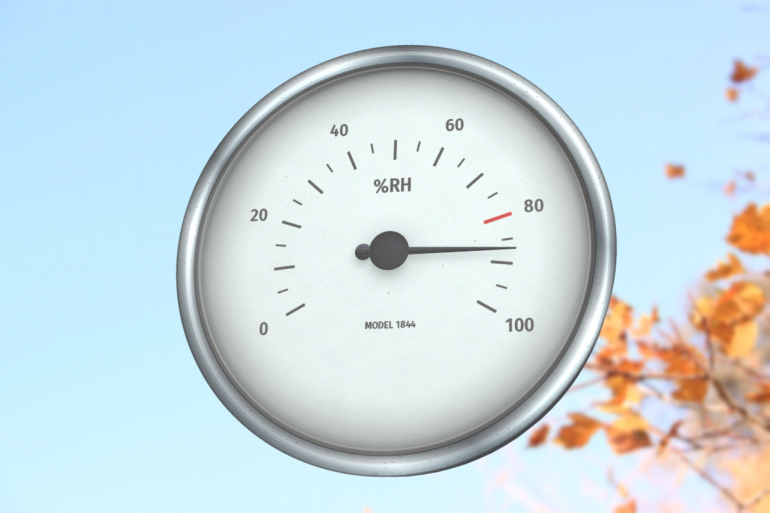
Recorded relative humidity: 87.5 %
